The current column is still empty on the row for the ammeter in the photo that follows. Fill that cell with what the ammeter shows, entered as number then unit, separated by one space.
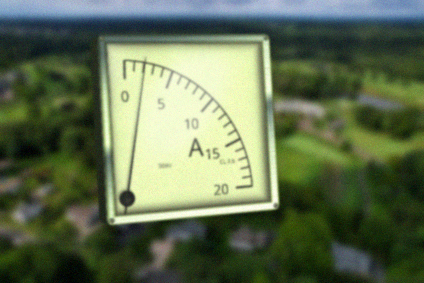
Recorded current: 2 A
